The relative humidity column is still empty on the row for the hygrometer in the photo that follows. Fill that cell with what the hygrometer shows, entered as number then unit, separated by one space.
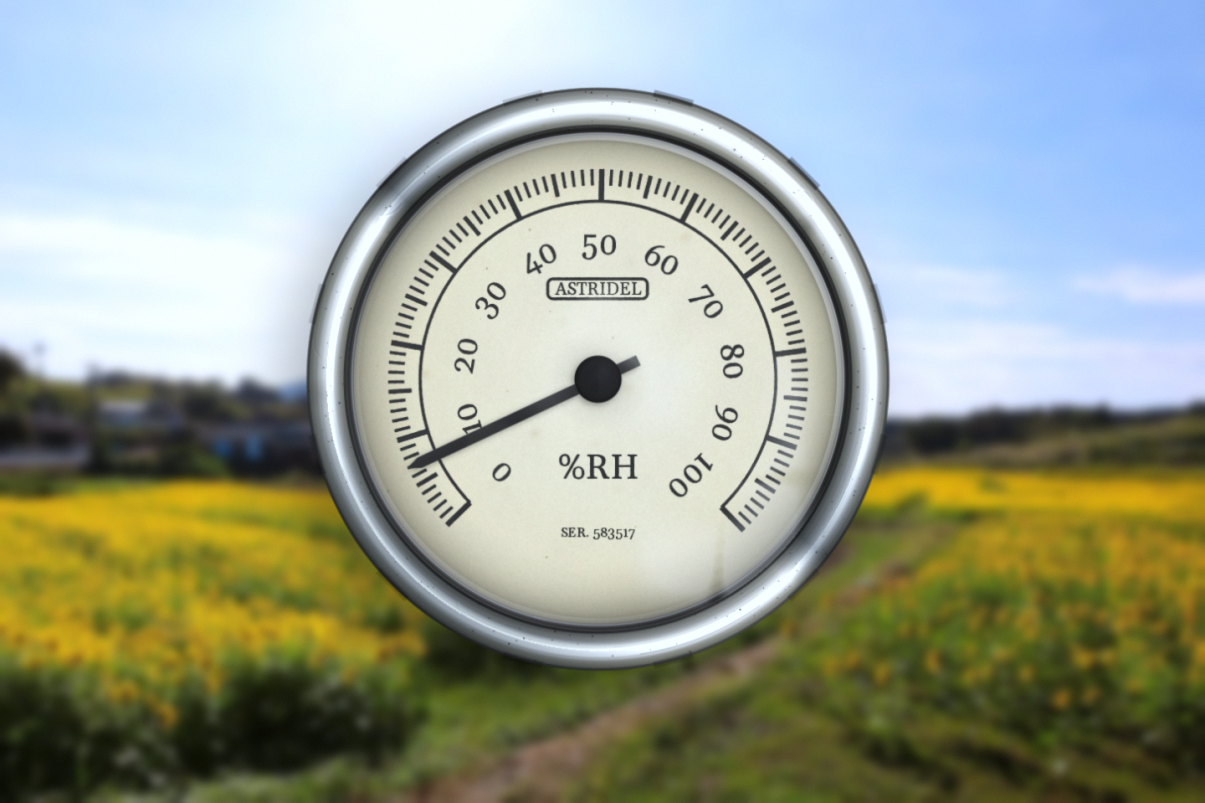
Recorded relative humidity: 7 %
